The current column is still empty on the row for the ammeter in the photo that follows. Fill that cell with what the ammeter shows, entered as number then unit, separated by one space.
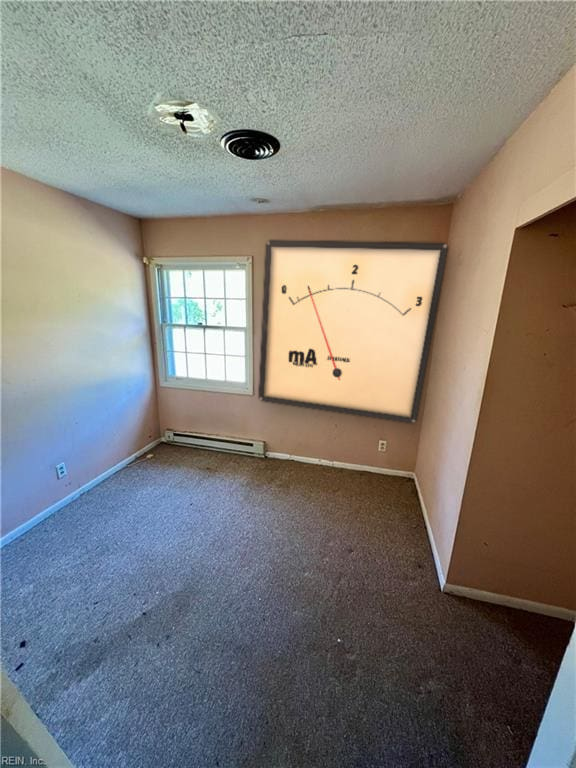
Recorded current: 1 mA
